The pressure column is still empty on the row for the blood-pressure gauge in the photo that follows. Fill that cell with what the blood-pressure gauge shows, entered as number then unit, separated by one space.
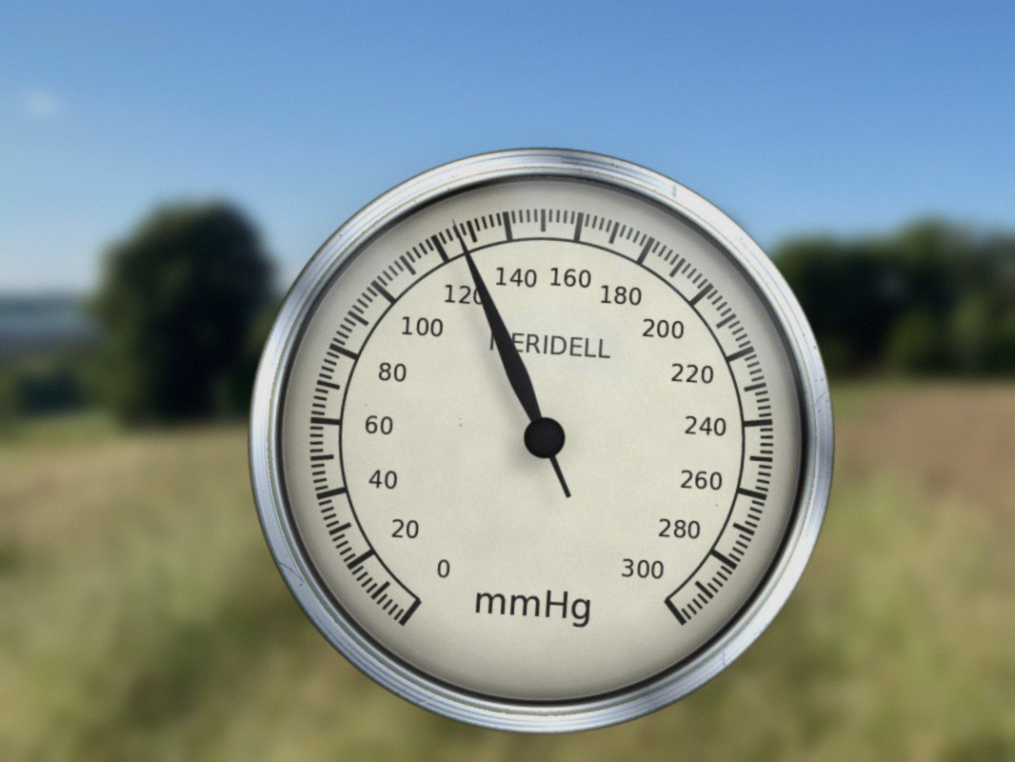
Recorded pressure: 126 mmHg
